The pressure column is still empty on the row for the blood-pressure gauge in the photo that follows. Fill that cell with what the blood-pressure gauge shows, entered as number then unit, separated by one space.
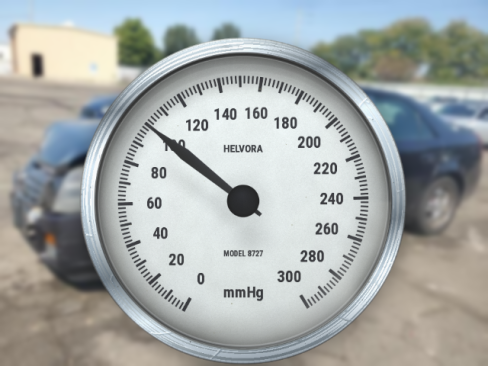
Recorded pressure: 100 mmHg
